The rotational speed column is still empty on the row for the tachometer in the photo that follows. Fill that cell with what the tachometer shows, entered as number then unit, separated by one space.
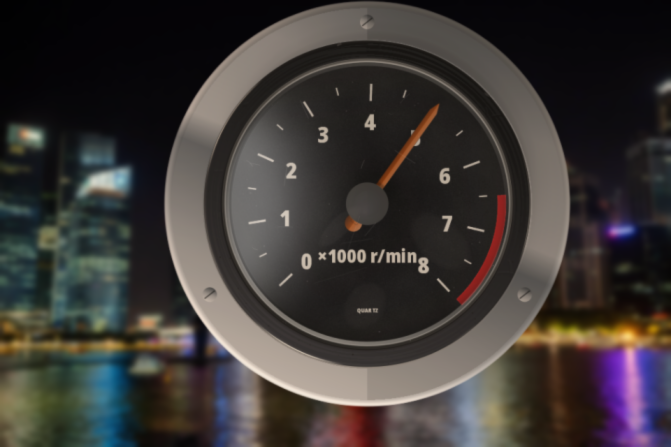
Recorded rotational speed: 5000 rpm
